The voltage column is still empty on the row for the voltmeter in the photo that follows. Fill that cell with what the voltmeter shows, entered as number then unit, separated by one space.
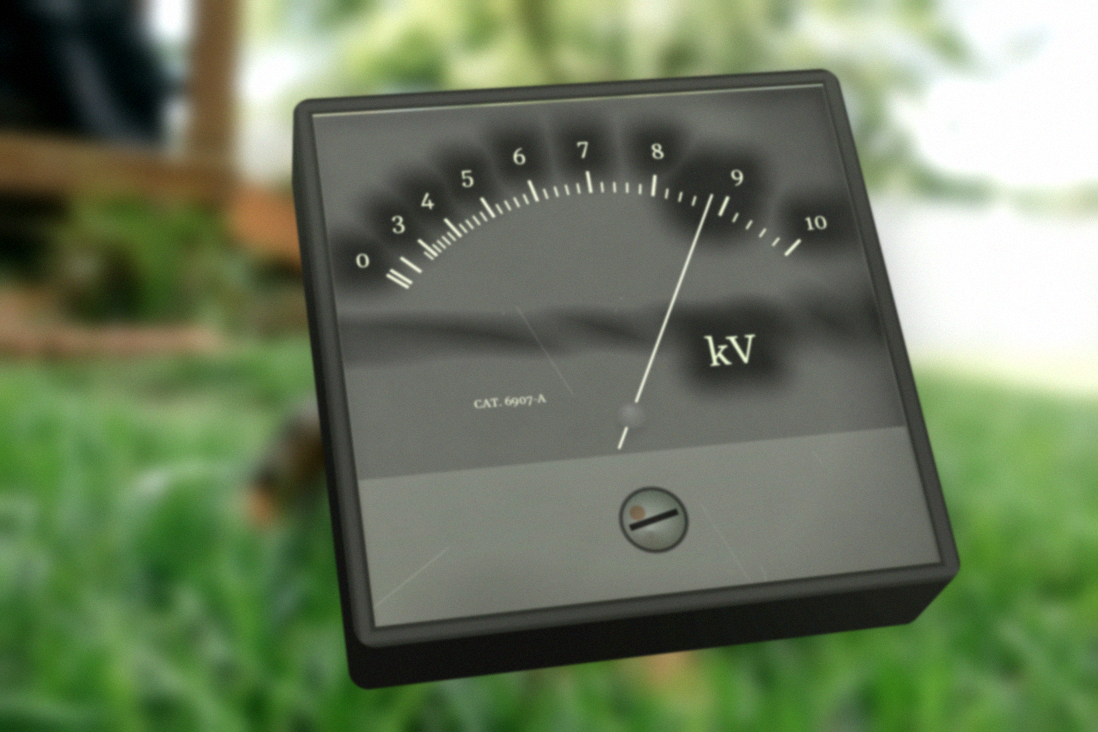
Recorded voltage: 8.8 kV
